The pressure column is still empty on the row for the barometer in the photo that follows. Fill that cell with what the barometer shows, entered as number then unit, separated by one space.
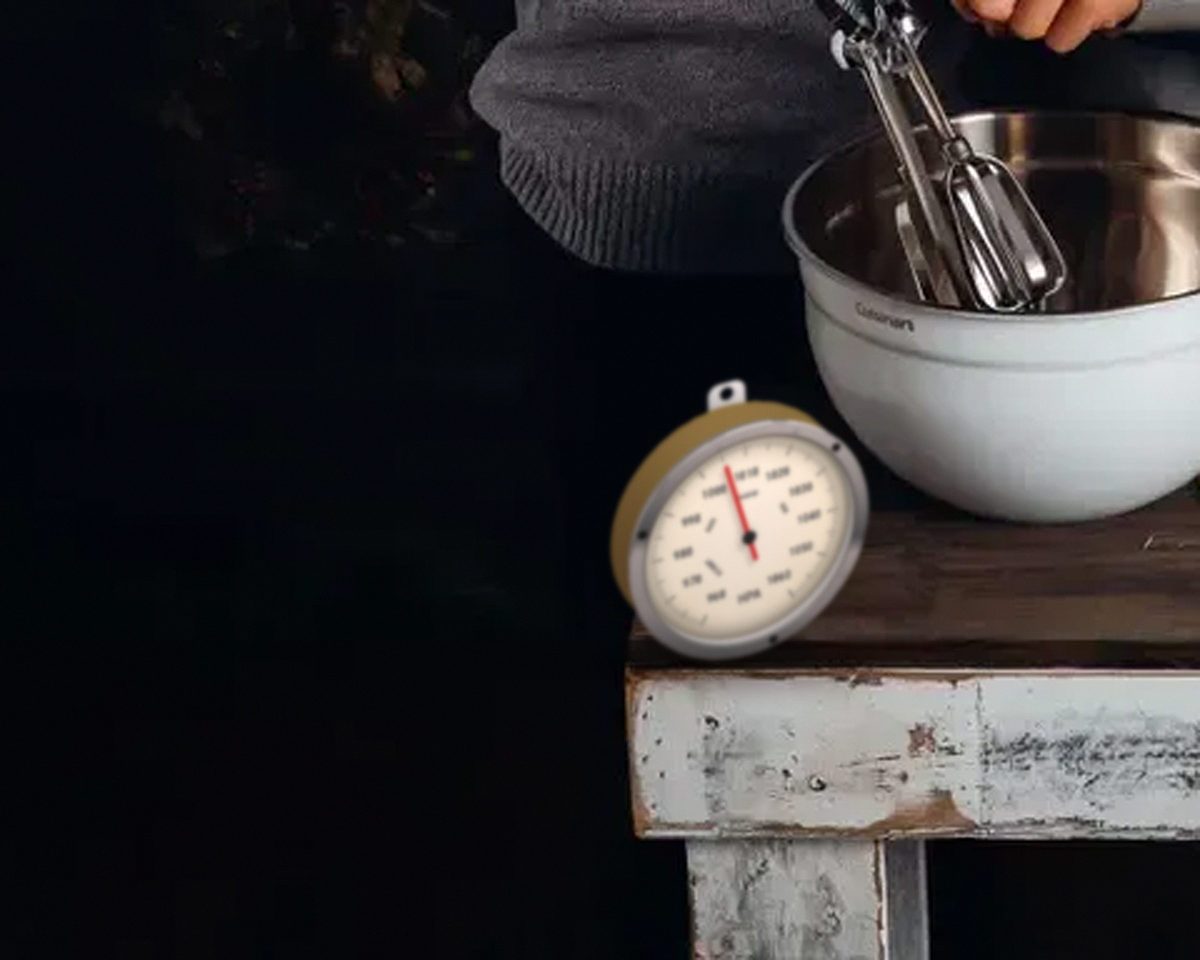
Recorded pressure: 1005 hPa
